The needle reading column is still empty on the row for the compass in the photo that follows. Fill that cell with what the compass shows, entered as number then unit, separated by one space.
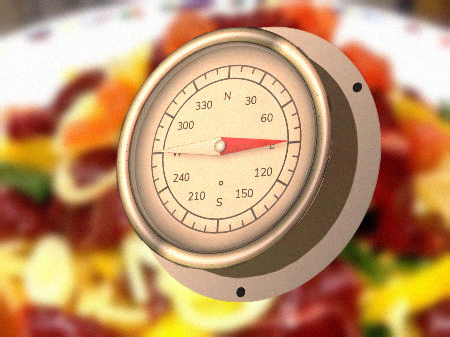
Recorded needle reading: 90 °
